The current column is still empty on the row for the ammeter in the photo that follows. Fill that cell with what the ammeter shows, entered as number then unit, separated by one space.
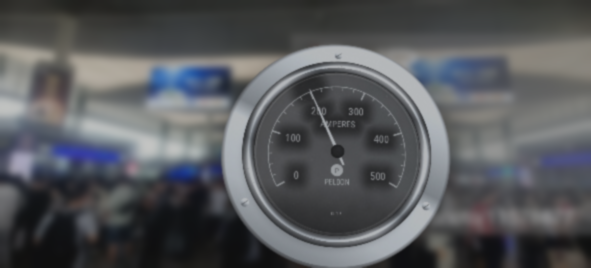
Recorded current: 200 A
